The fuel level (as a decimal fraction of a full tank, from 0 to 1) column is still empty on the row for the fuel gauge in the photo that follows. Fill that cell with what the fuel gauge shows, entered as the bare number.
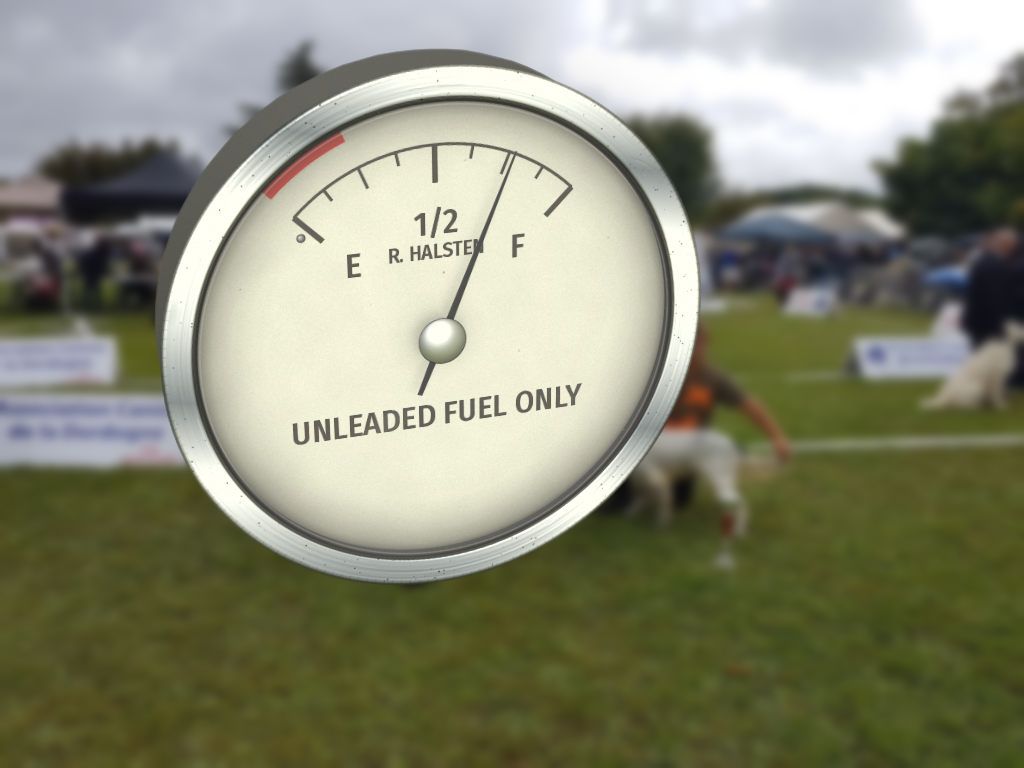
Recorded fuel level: 0.75
